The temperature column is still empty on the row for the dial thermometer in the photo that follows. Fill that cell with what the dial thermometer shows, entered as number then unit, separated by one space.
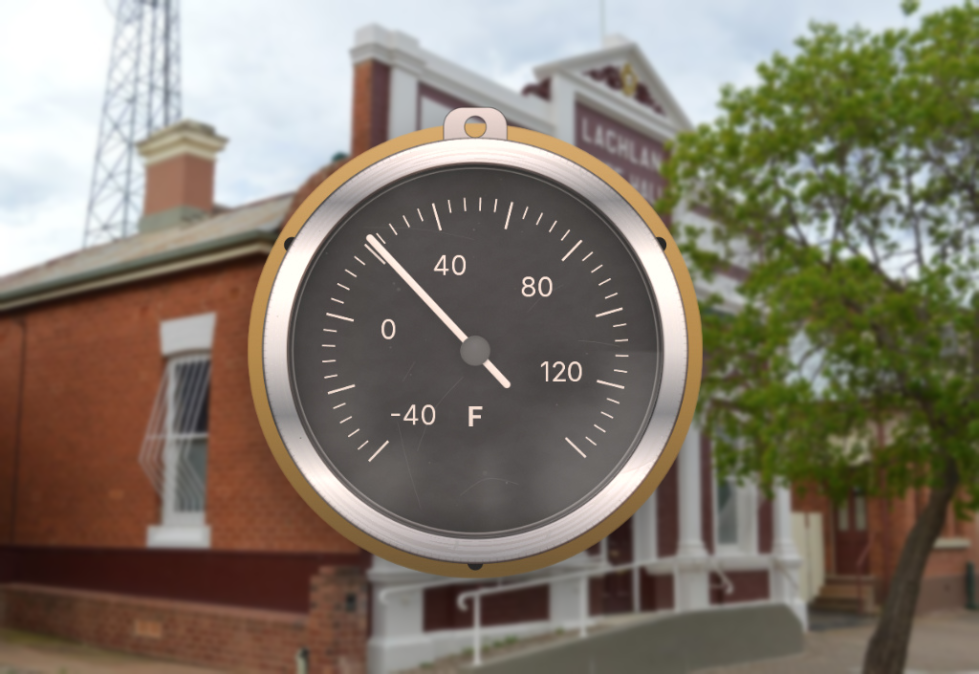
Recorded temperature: 22 °F
